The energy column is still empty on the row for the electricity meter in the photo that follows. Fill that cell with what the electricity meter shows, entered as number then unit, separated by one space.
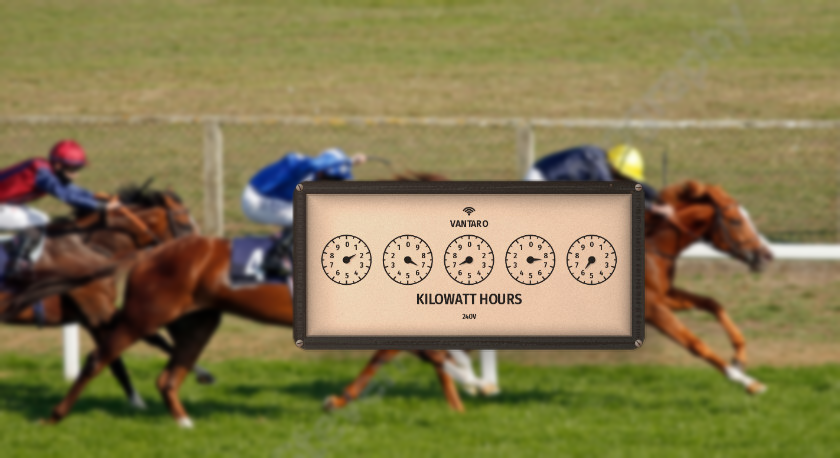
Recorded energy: 16676 kWh
